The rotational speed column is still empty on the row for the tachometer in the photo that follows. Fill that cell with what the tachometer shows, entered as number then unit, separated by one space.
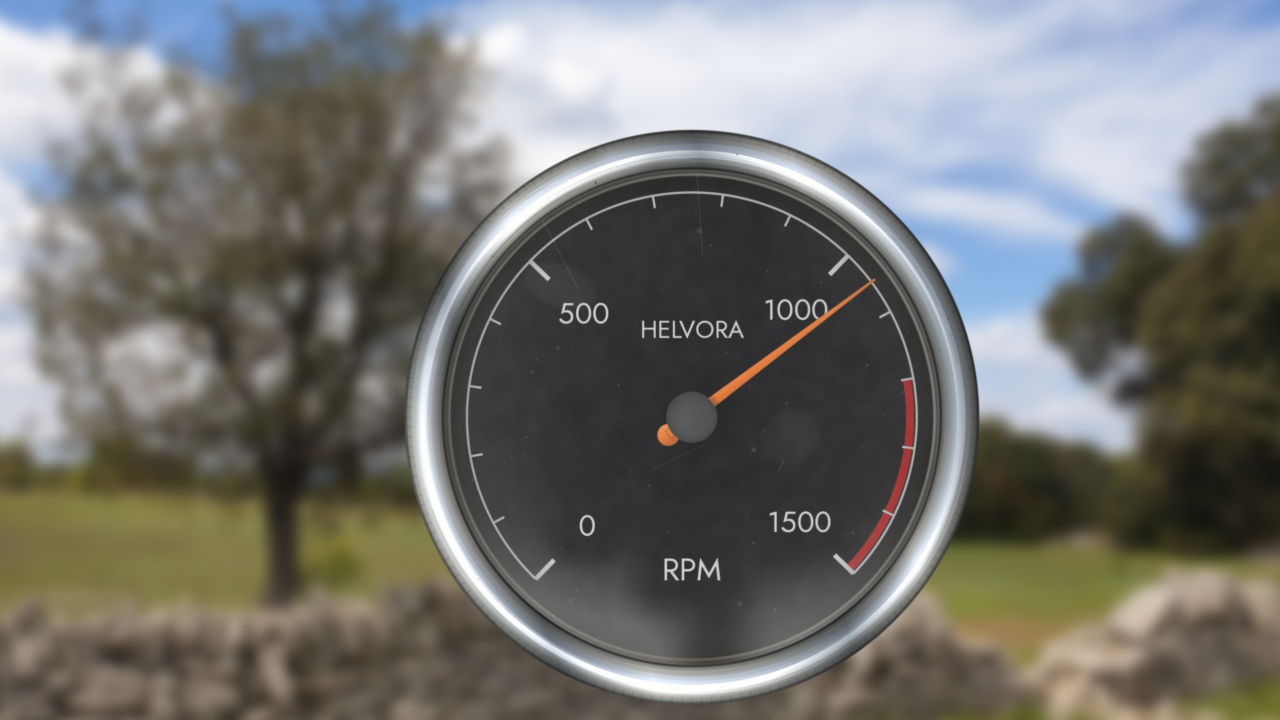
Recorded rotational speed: 1050 rpm
